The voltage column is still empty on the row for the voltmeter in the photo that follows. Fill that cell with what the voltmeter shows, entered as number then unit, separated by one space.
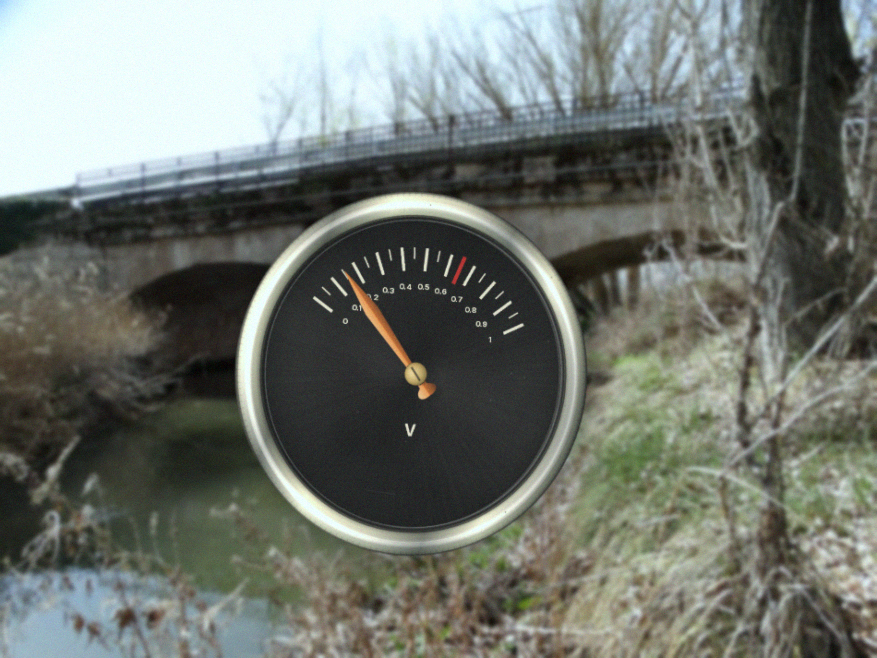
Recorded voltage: 0.15 V
